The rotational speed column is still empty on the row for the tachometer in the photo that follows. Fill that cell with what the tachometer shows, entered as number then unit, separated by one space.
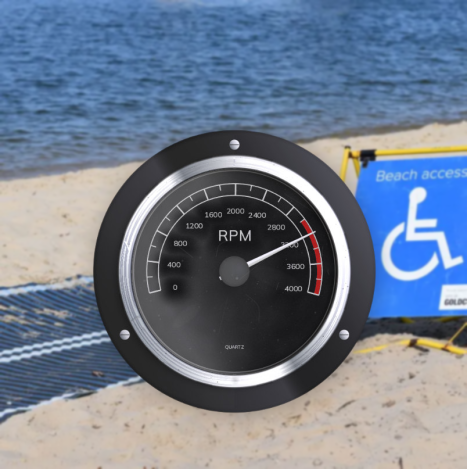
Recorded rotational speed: 3200 rpm
